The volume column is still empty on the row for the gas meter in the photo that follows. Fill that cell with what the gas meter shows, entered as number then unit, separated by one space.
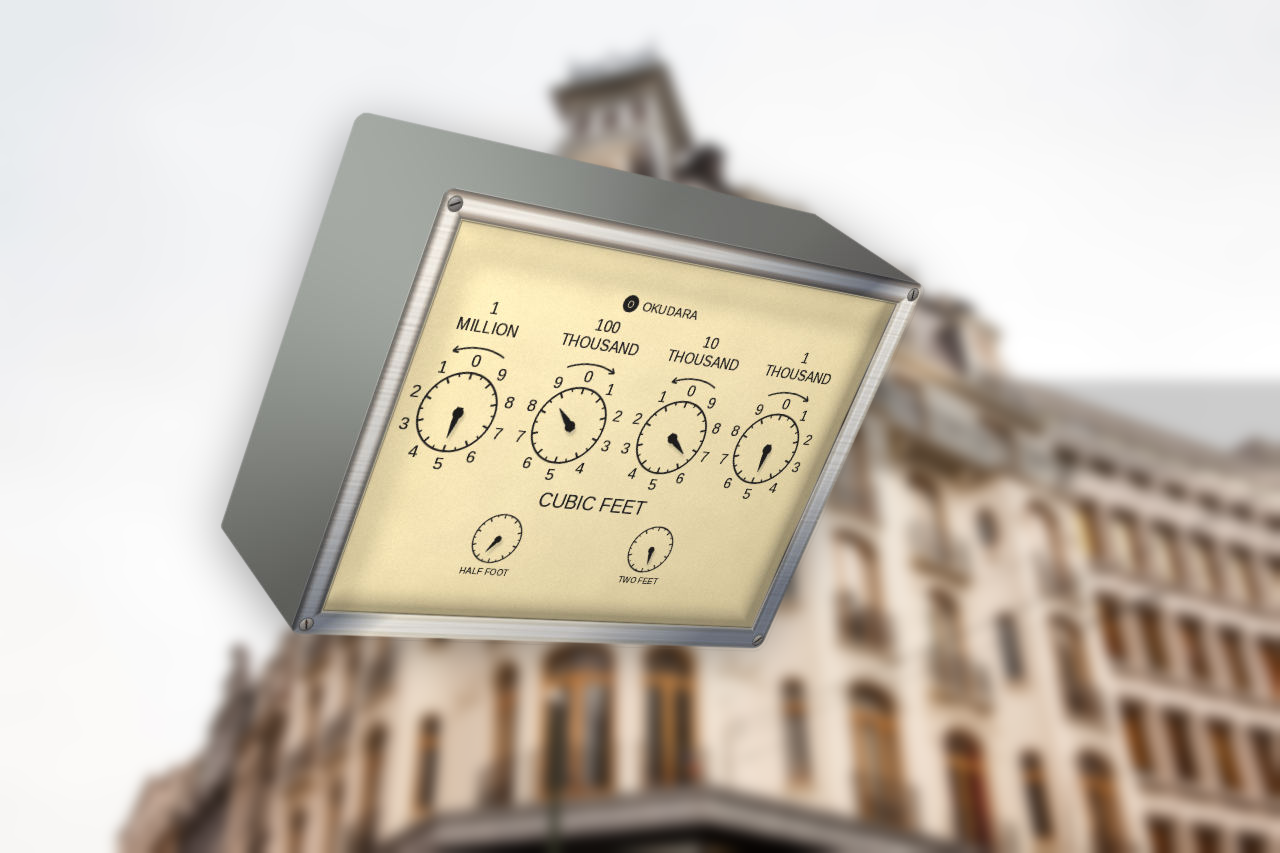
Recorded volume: 486500 ft³
